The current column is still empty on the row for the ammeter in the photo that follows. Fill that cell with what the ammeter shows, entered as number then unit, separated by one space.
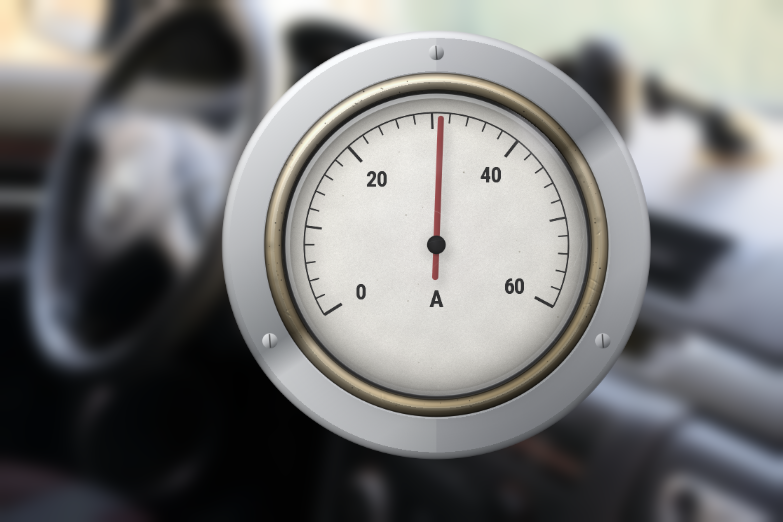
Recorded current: 31 A
